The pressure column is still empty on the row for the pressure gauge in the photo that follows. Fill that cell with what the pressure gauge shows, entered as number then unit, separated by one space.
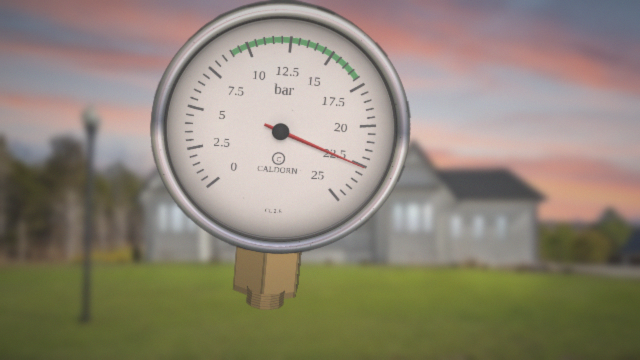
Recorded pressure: 22.5 bar
